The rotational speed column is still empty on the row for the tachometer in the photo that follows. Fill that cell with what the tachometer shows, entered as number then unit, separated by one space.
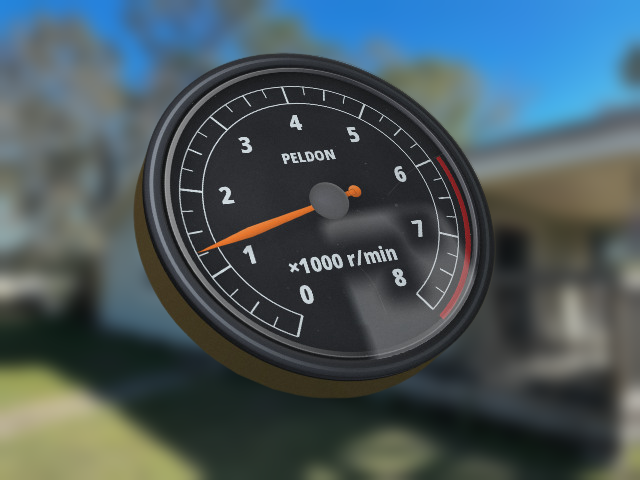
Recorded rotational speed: 1250 rpm
